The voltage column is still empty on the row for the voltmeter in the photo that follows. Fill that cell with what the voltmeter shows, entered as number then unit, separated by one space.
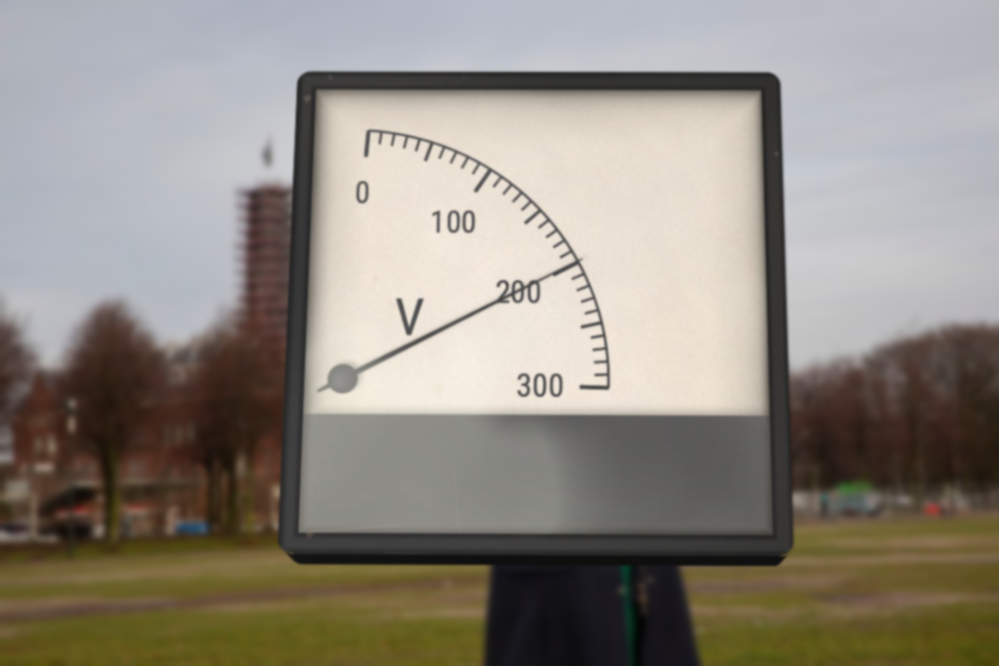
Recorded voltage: 200 V
